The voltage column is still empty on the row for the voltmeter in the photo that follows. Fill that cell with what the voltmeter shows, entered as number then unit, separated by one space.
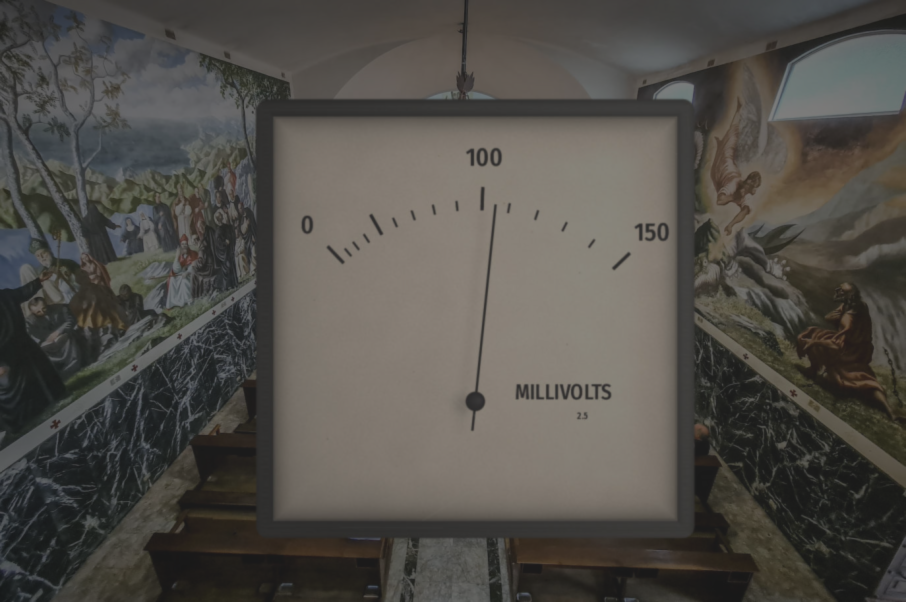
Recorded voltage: 105 mV
